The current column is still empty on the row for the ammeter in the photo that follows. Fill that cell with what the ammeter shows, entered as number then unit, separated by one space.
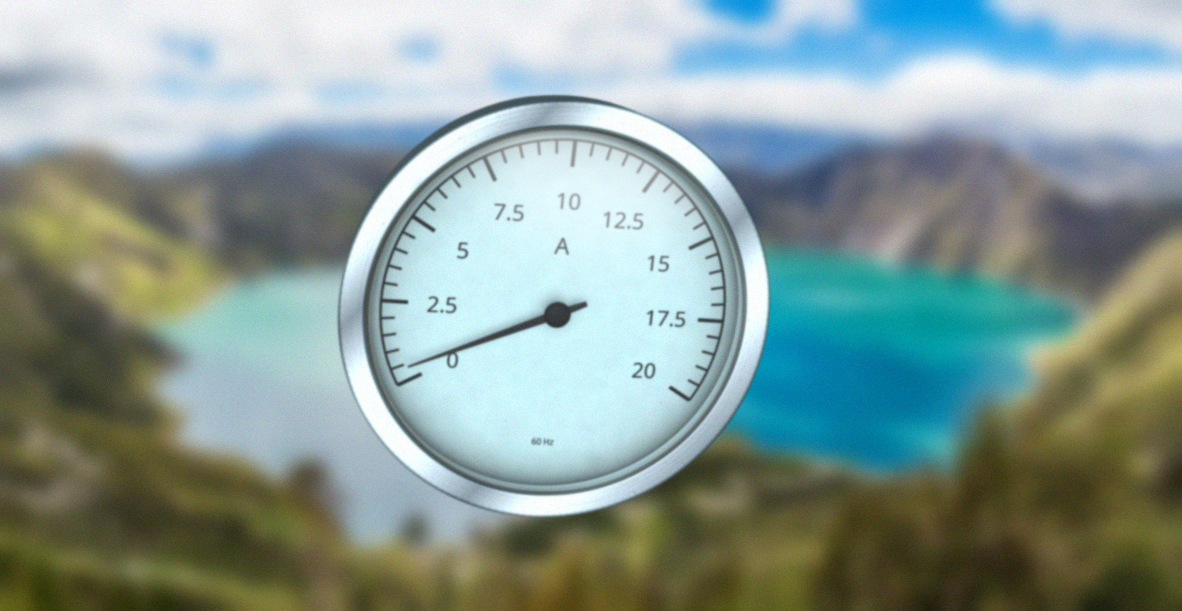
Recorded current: 0.5 A
